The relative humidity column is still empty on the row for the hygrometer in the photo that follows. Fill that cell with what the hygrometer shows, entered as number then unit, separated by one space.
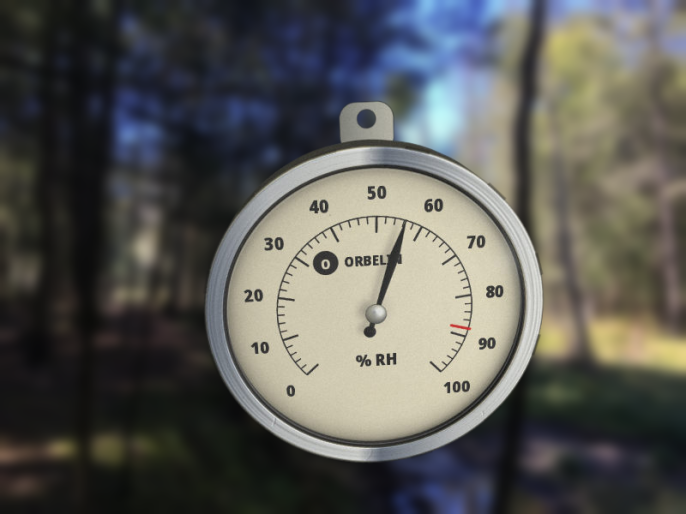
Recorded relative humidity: 56 %
